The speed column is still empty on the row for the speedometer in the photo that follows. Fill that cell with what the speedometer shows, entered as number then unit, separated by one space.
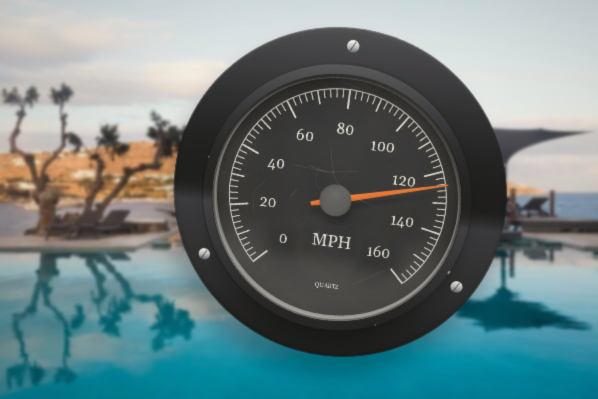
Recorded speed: 124 mph
